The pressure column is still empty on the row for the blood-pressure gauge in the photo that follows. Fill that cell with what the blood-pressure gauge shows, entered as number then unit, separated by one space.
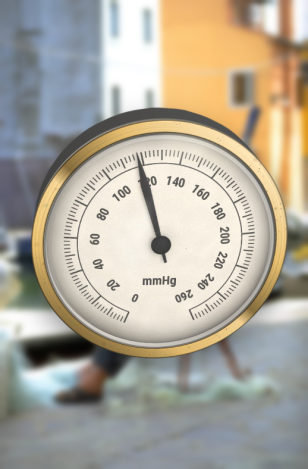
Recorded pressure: 118 mmHg
